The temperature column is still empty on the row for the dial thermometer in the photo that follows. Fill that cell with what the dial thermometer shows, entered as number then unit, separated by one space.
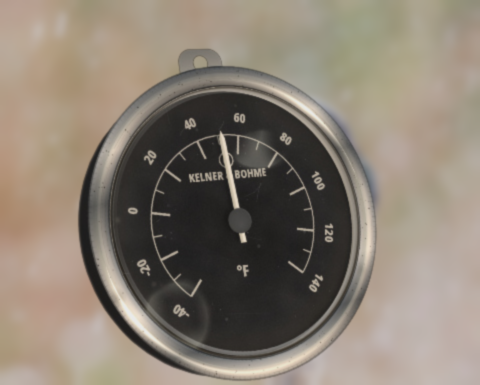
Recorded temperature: 50 °F
